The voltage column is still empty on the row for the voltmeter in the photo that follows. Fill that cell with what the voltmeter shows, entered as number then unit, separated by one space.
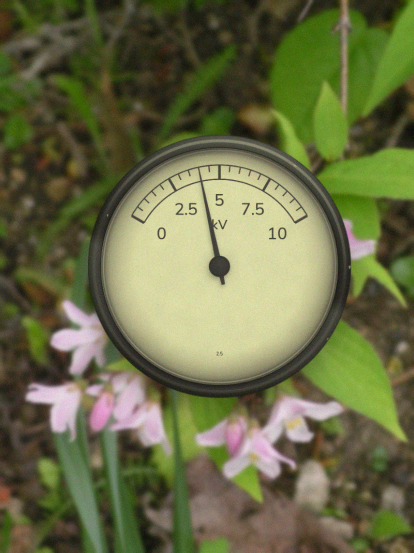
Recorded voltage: 4 kV
